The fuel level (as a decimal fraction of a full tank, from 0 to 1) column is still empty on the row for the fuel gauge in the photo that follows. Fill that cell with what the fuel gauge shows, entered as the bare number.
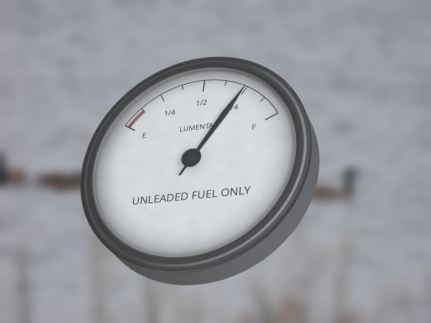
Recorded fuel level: 0.75
